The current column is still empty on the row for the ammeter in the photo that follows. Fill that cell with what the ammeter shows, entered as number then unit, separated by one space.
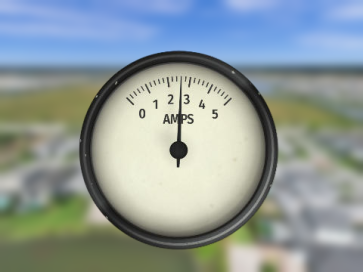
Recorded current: 2.6 A
